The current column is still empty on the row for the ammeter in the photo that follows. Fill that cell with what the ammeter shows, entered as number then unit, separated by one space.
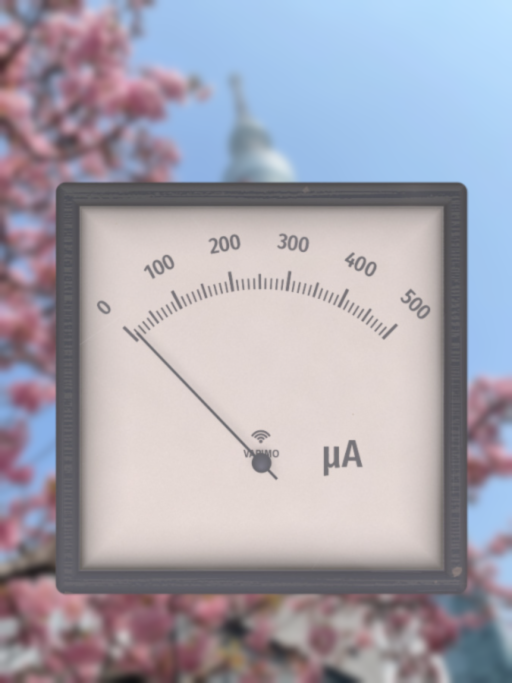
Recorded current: 10 µA
